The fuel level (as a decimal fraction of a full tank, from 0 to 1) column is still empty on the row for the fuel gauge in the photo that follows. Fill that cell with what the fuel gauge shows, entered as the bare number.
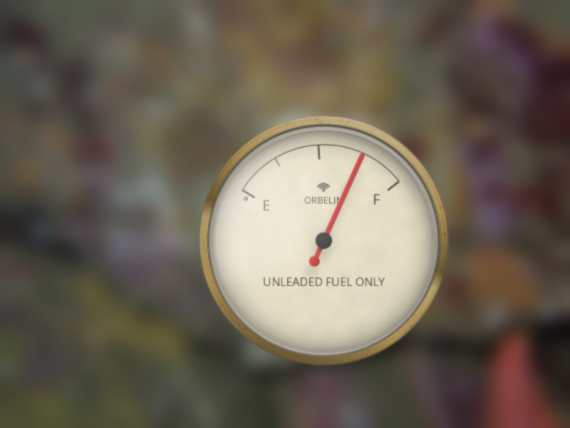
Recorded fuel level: 0.75
